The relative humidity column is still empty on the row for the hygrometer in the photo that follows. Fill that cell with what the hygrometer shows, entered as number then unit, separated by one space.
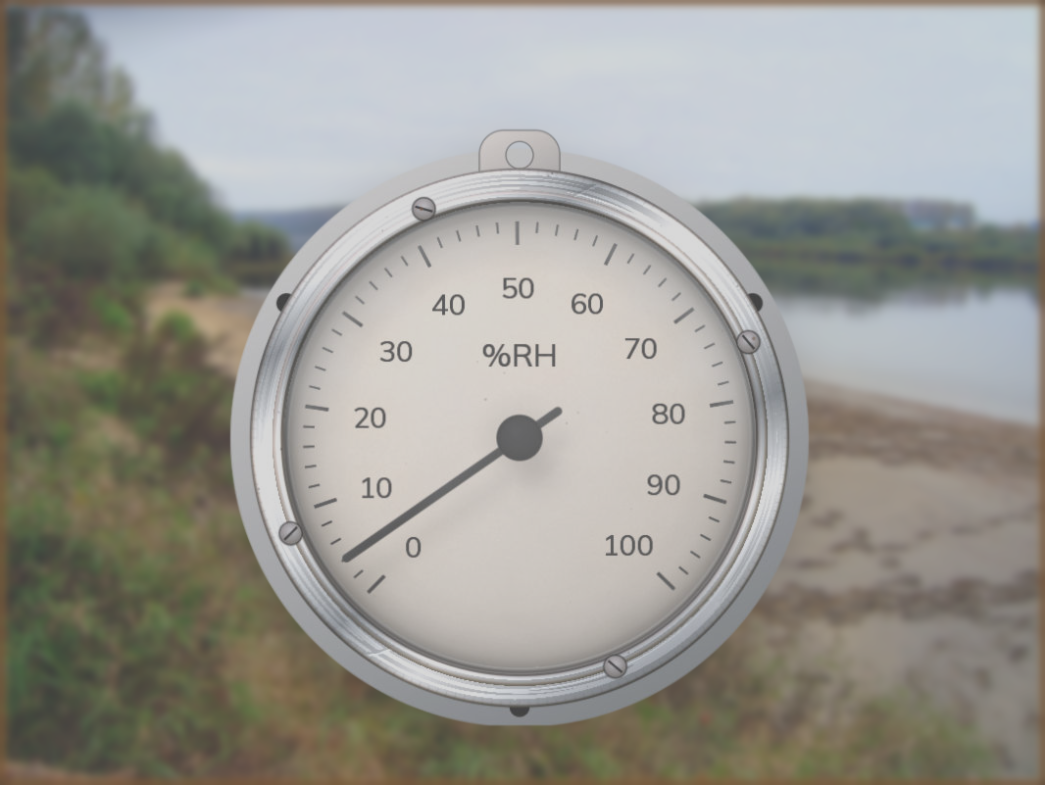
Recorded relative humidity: 4 %
